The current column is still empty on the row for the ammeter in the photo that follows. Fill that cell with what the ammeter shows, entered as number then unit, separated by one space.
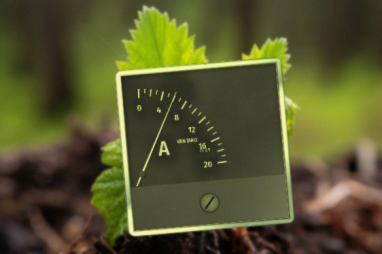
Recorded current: 6 A
